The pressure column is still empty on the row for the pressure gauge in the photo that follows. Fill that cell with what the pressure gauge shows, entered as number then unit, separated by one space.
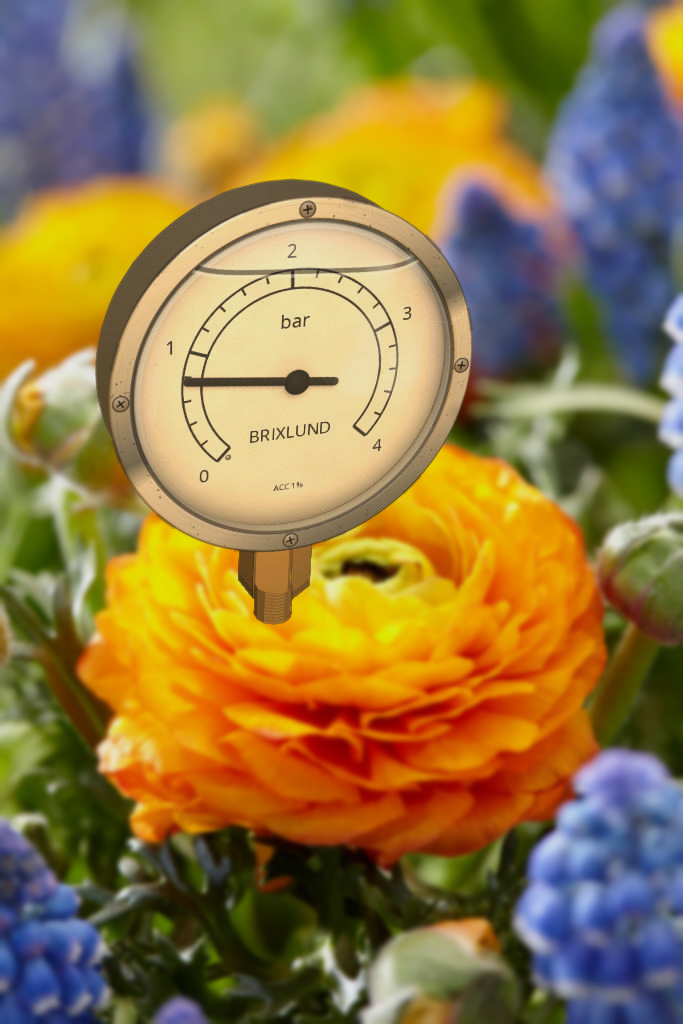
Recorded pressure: 0.8 bar
